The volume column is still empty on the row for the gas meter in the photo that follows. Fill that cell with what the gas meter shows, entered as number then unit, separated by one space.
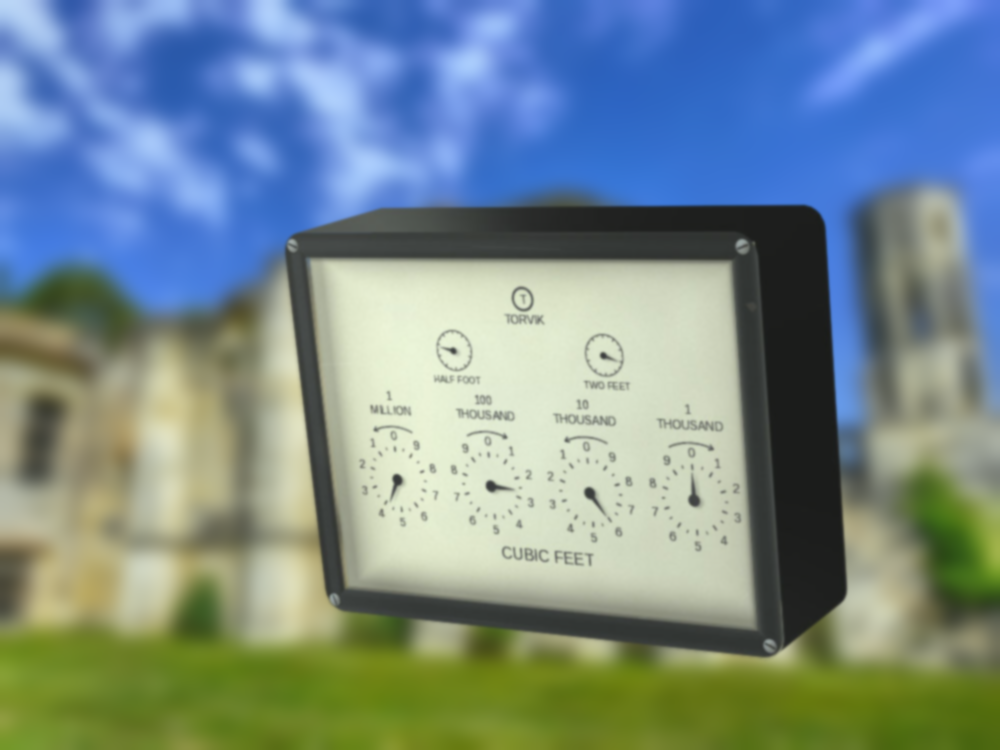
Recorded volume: 426000 ft³
